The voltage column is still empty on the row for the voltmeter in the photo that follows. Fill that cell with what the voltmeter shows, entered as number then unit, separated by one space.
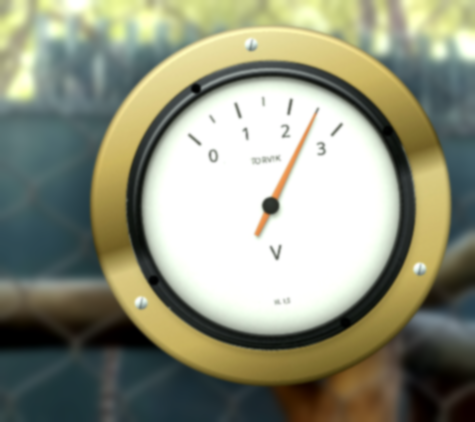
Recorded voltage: 2.5 V
